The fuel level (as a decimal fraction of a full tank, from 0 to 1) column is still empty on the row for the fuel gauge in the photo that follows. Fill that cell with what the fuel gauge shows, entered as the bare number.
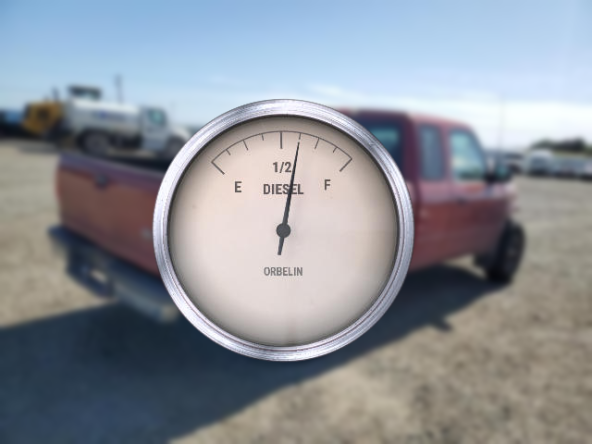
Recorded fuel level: 0.625
